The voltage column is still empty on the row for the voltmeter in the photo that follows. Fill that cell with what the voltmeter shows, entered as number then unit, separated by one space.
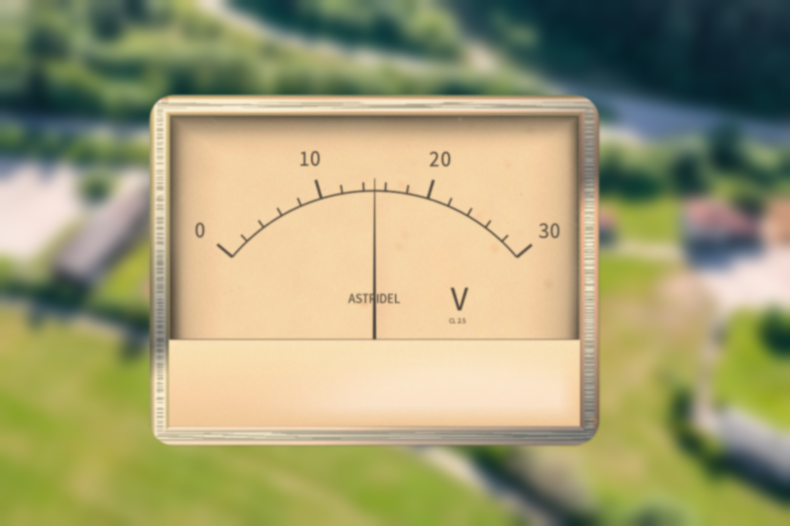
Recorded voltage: 15 V
